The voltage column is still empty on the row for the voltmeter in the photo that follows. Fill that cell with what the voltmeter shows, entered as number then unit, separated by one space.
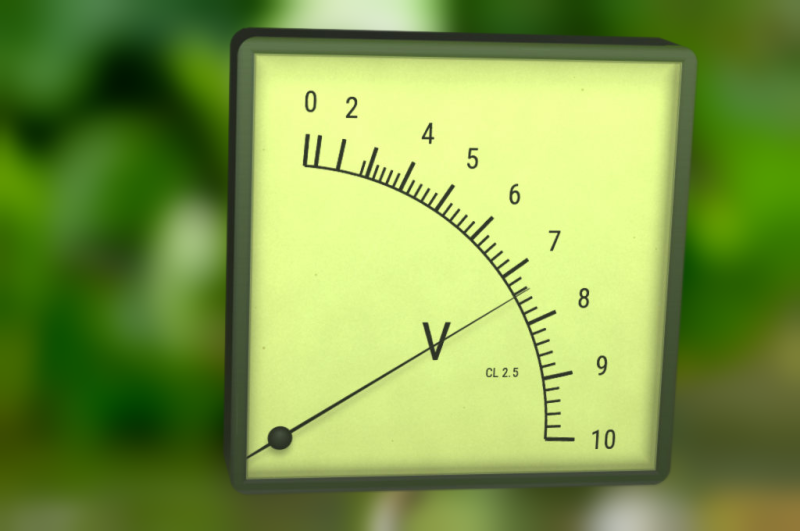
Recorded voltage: 7.4 V
